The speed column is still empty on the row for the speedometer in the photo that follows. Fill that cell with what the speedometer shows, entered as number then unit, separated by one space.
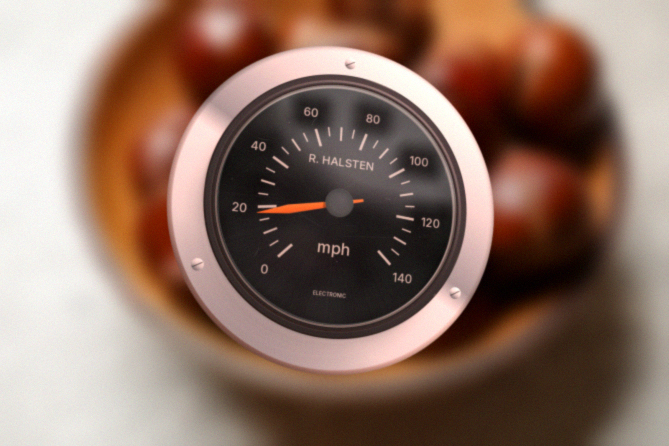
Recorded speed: 17.5 mph
